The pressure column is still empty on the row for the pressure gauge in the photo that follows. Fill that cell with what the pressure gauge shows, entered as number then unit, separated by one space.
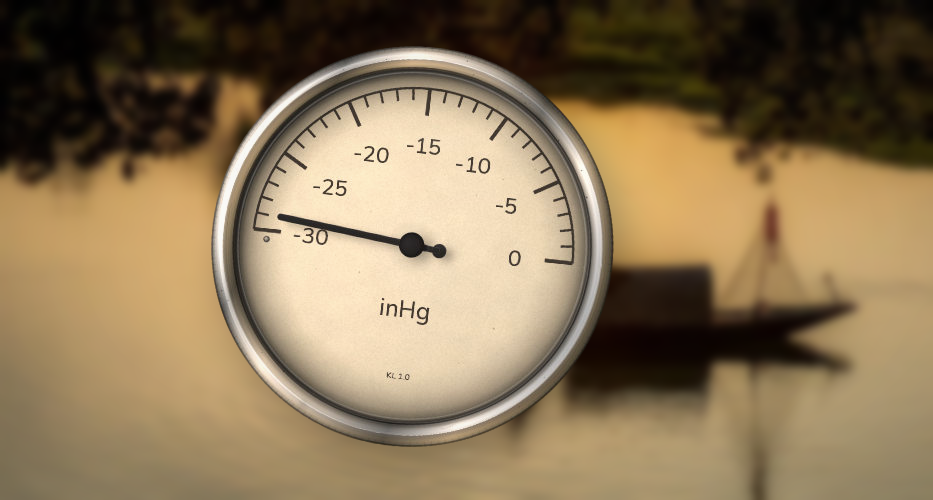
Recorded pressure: -29 inHg
